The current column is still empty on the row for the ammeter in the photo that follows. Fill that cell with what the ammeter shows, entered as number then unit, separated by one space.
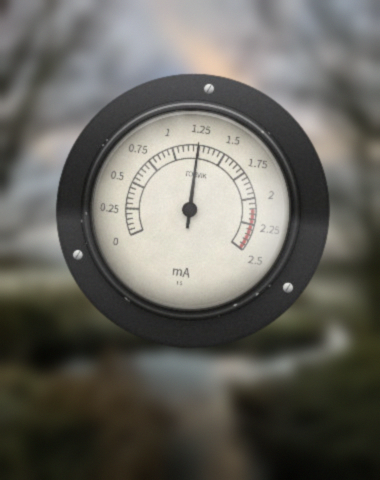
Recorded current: 1.25 mA
